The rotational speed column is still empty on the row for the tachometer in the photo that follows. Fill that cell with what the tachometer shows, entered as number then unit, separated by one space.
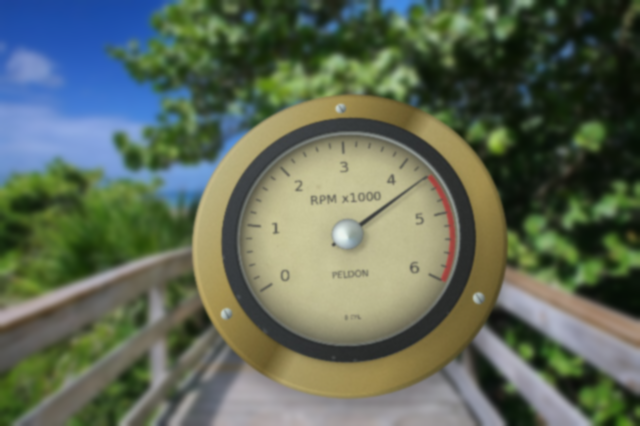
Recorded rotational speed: 4400 rpm
